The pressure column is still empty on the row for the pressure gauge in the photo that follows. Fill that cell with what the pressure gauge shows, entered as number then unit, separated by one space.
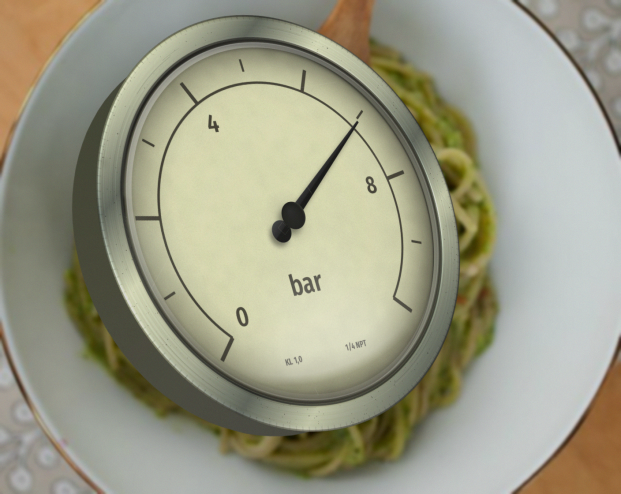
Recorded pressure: 7 bar
